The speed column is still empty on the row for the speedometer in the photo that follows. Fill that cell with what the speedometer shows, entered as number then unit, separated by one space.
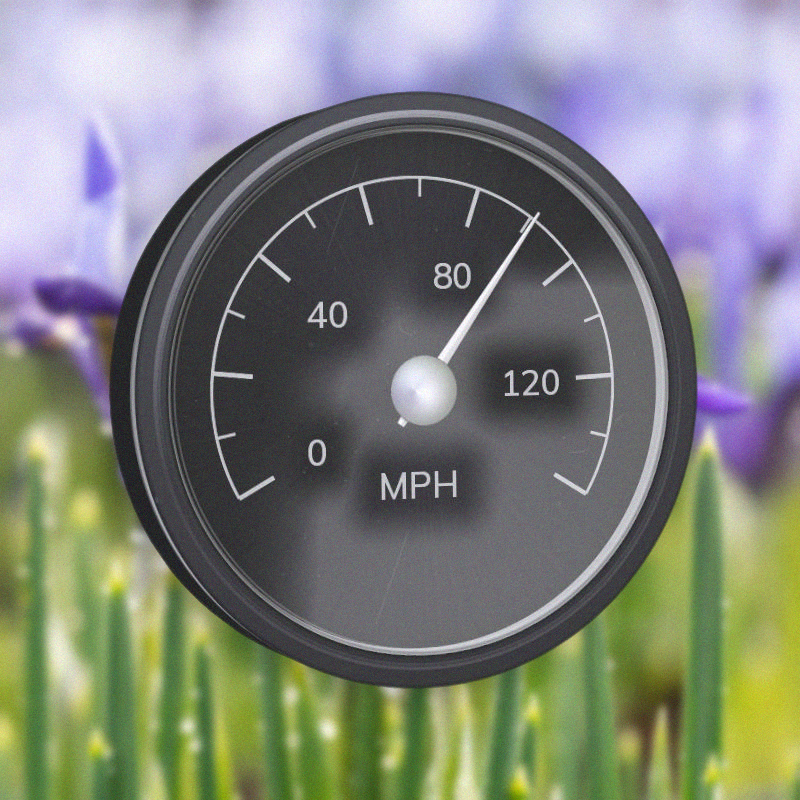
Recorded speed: 90 mph
